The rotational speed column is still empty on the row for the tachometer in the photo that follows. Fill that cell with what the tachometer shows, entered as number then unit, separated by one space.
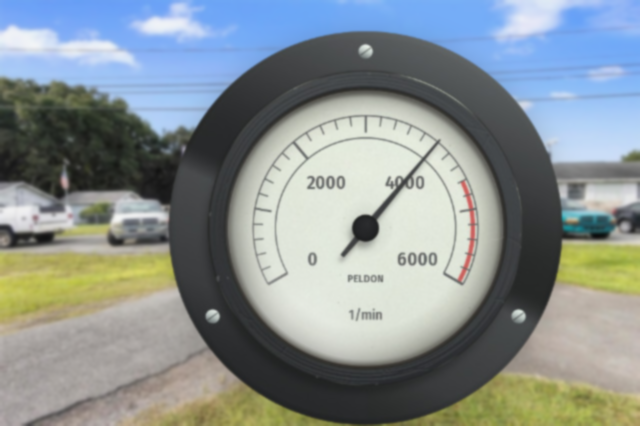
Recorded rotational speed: 4000 rpm
